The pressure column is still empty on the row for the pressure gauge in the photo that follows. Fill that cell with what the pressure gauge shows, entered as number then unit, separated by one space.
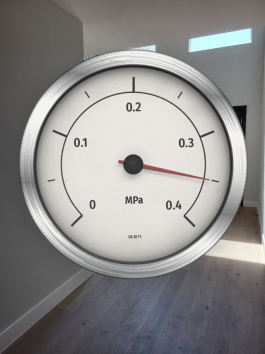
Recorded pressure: 0.35 MPa
